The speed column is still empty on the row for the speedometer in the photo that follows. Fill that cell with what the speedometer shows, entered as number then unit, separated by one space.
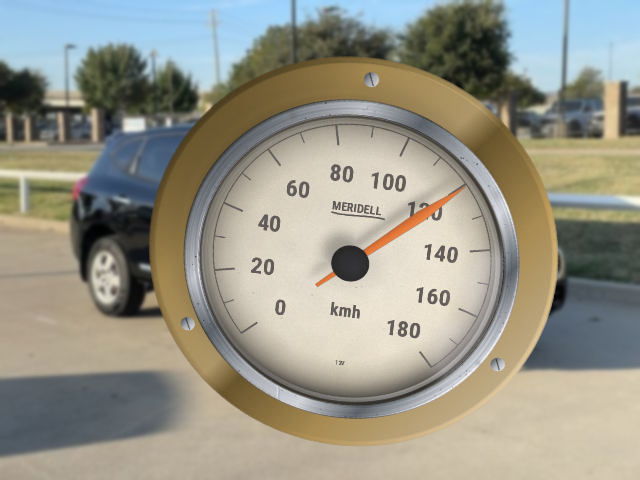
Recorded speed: 120 km/h
